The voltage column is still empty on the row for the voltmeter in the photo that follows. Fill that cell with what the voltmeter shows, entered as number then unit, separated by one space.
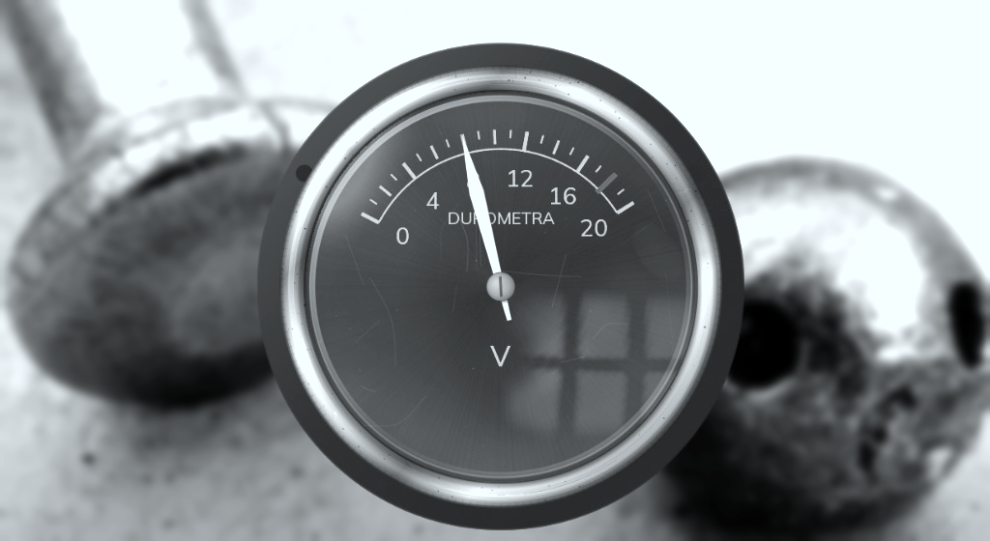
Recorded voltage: 8 V
